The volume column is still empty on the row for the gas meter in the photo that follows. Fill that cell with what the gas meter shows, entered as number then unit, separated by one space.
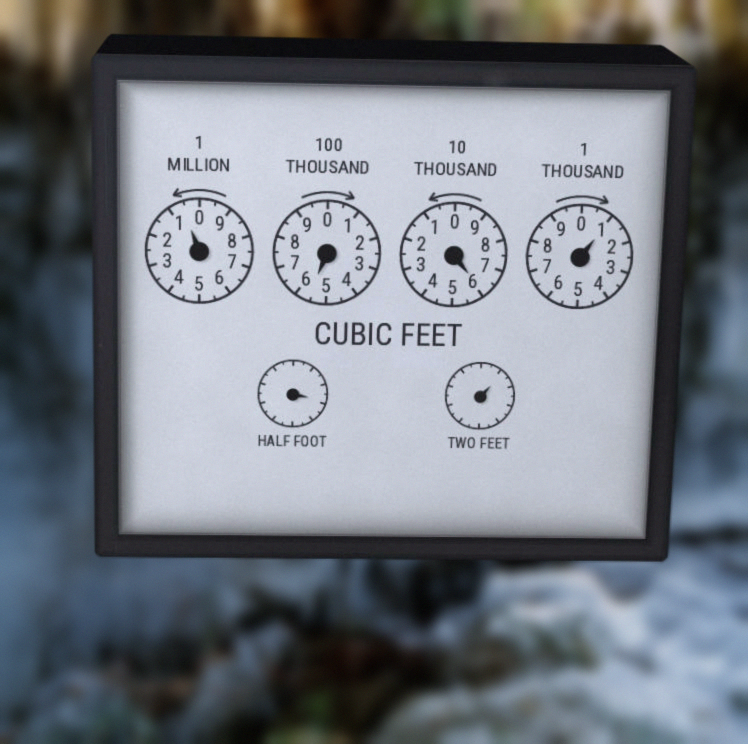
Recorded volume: 56100 ft³
